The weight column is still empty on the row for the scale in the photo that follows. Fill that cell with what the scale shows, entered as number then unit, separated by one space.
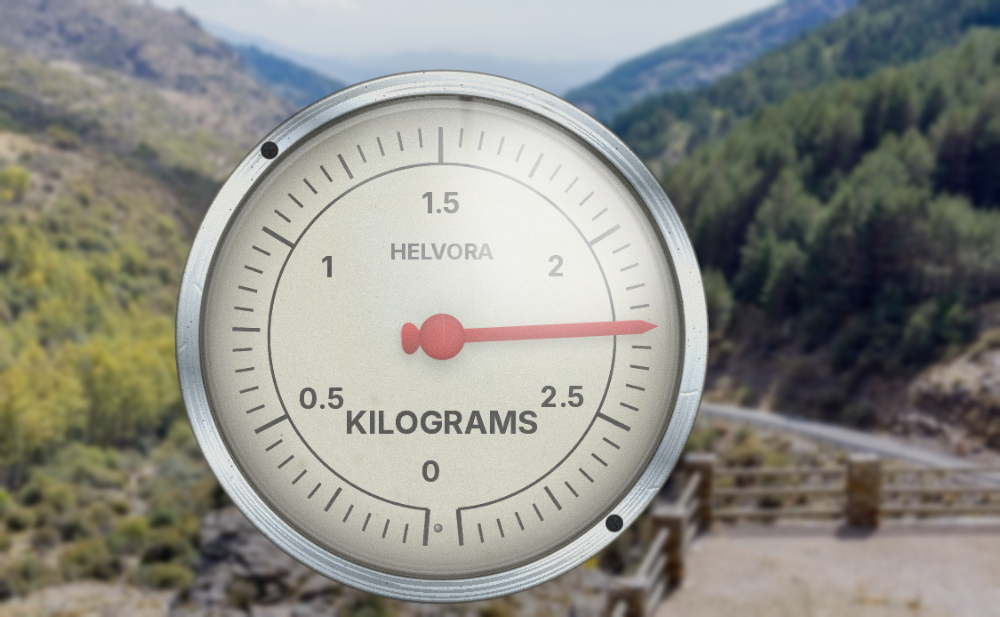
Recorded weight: 2.25 kg
